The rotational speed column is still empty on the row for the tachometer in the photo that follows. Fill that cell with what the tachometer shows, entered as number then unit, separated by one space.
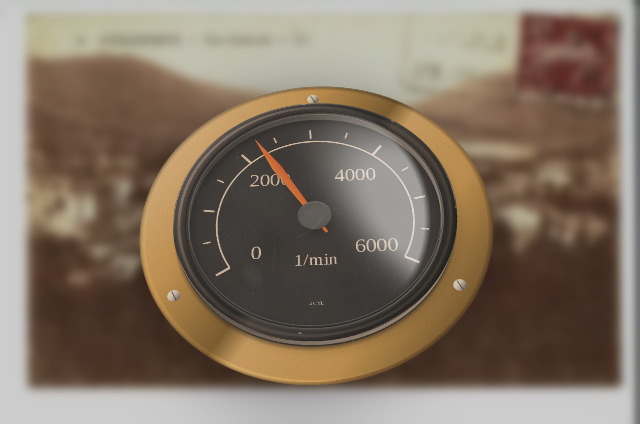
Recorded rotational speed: 2250 rpm
